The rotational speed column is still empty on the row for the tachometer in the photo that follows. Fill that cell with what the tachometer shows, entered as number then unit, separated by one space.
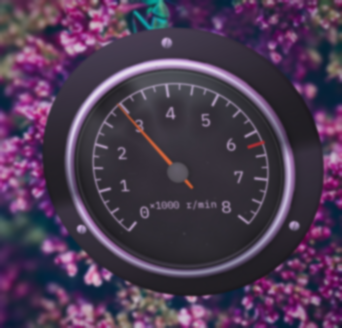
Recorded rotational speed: 3000 rpm
